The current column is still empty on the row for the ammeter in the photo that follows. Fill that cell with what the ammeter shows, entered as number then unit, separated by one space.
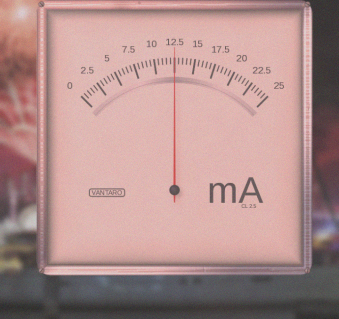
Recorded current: 12.5 mA
